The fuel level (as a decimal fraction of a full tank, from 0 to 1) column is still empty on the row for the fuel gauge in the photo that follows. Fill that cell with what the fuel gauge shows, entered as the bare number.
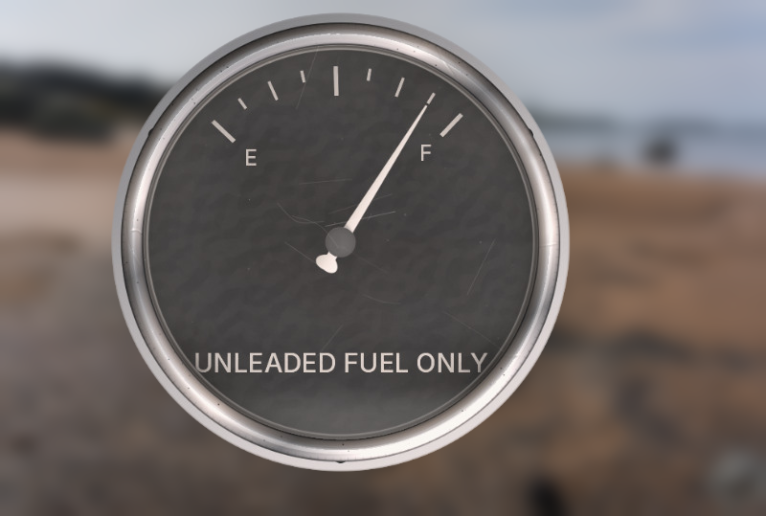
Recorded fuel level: 0.875
